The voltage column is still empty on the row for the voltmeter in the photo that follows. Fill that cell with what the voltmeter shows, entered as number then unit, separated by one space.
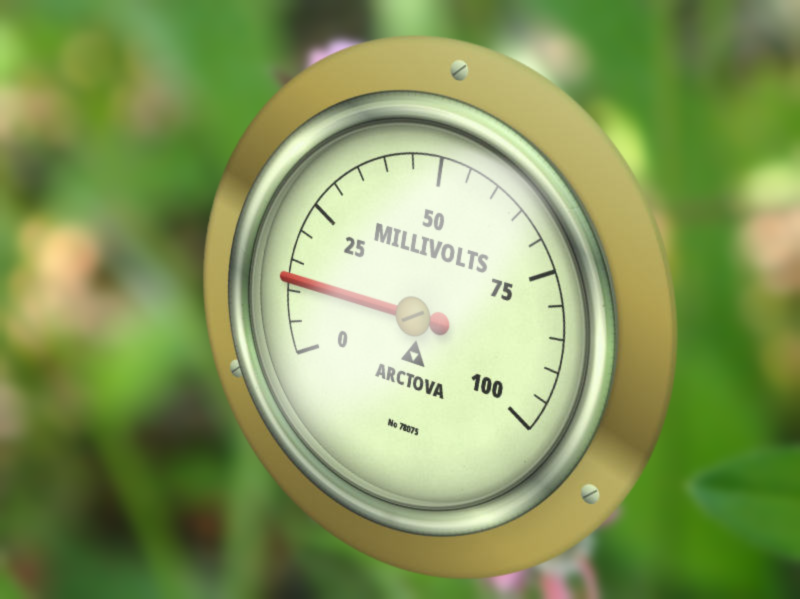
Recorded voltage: 12.5 mV
